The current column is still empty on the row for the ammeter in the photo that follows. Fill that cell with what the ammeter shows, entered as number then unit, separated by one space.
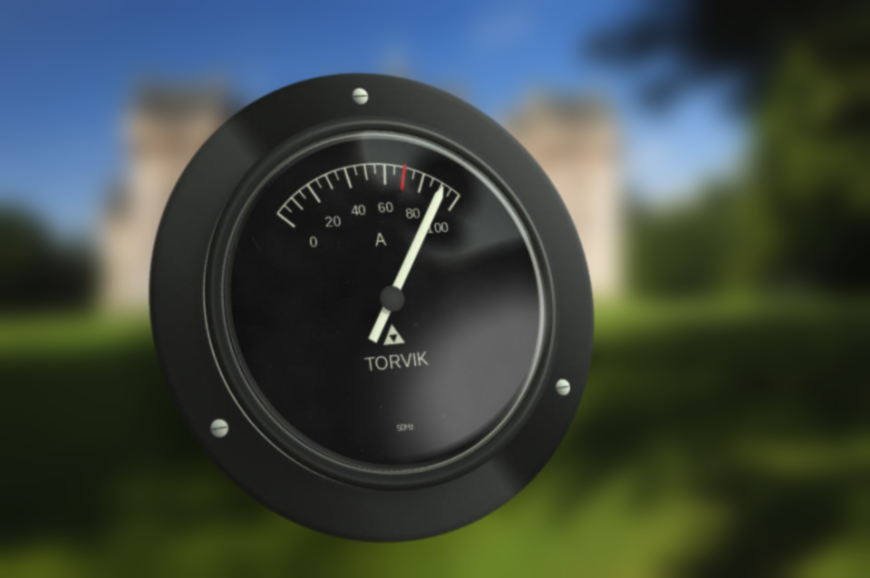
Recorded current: 90 A
